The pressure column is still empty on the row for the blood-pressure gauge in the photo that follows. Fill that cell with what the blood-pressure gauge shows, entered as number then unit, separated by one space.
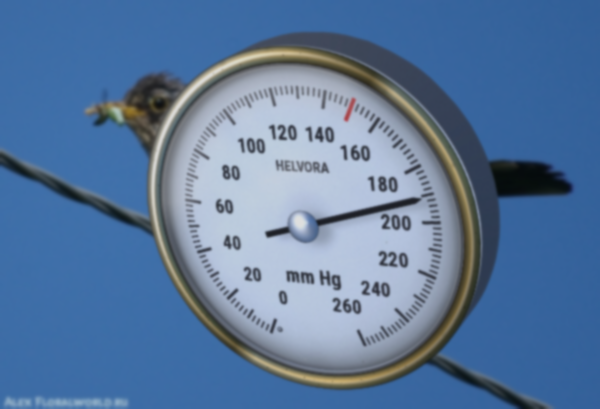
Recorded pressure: 190 mmHg
